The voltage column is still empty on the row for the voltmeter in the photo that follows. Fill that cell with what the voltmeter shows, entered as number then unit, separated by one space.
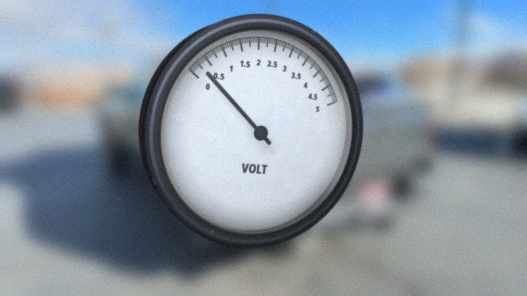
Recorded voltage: 0.25 V
